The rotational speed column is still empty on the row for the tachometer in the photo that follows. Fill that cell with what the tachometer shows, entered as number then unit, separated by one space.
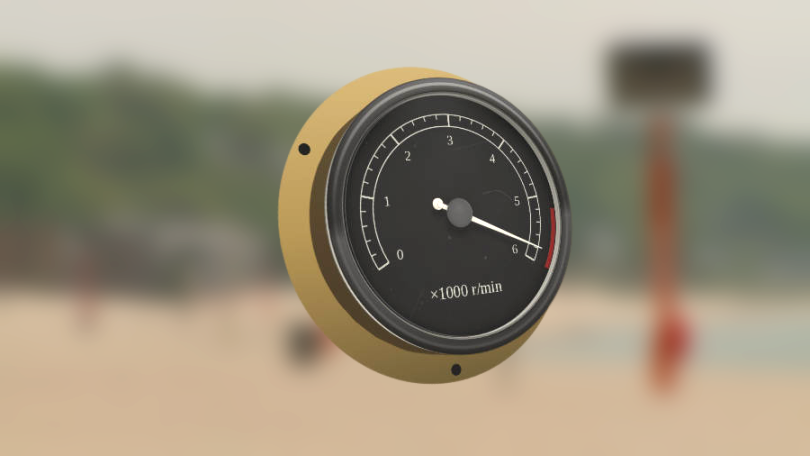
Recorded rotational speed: 5800 rpm
